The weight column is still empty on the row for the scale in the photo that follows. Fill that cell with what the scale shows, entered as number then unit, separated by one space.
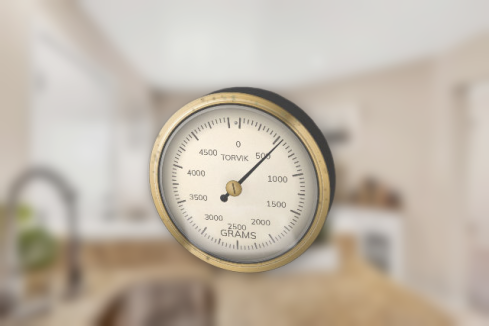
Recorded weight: 550 g
